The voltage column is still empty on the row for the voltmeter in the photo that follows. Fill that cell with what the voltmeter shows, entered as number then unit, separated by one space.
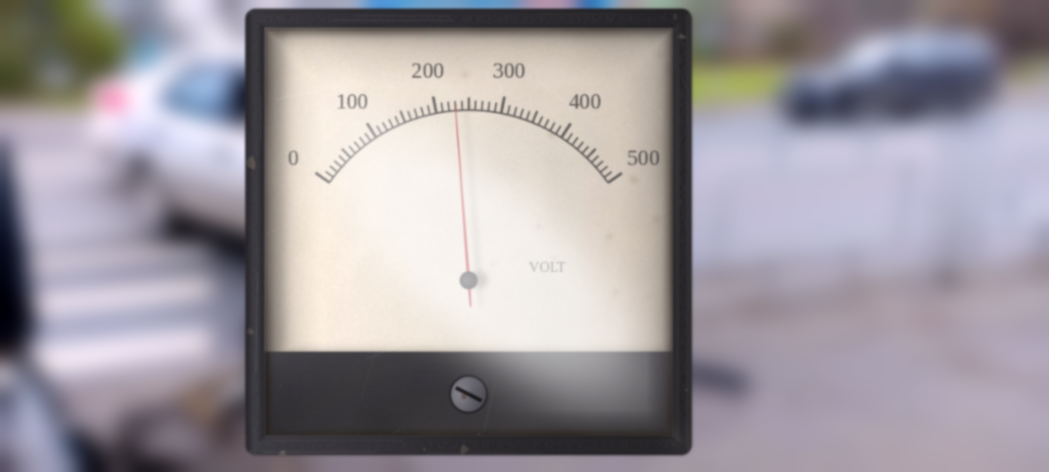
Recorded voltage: 230 V
